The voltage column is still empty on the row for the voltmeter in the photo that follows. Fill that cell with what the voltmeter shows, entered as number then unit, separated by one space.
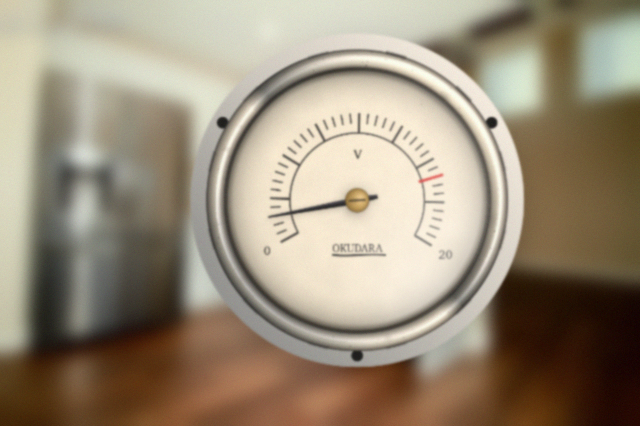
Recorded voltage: 1.5 V
